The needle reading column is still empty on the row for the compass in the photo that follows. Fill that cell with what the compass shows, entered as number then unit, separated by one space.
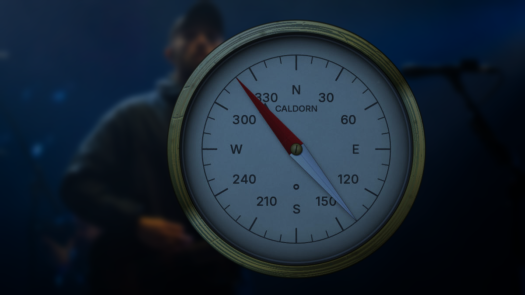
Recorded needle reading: 320 °
